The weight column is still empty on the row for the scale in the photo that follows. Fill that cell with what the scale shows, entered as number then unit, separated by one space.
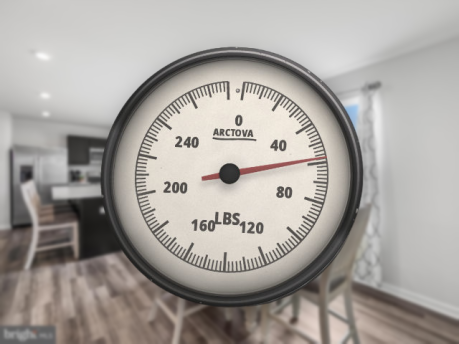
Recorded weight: 58 lb
